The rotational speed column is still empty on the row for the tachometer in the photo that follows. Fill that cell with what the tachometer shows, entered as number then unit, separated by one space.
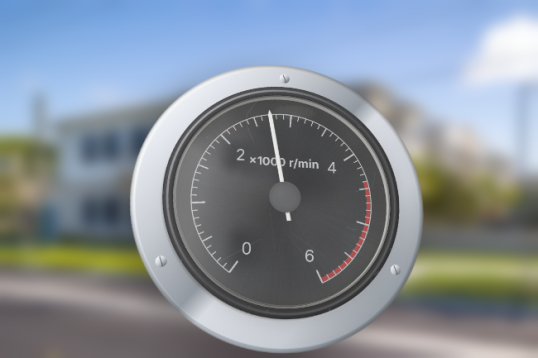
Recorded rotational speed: 2700 rpm
